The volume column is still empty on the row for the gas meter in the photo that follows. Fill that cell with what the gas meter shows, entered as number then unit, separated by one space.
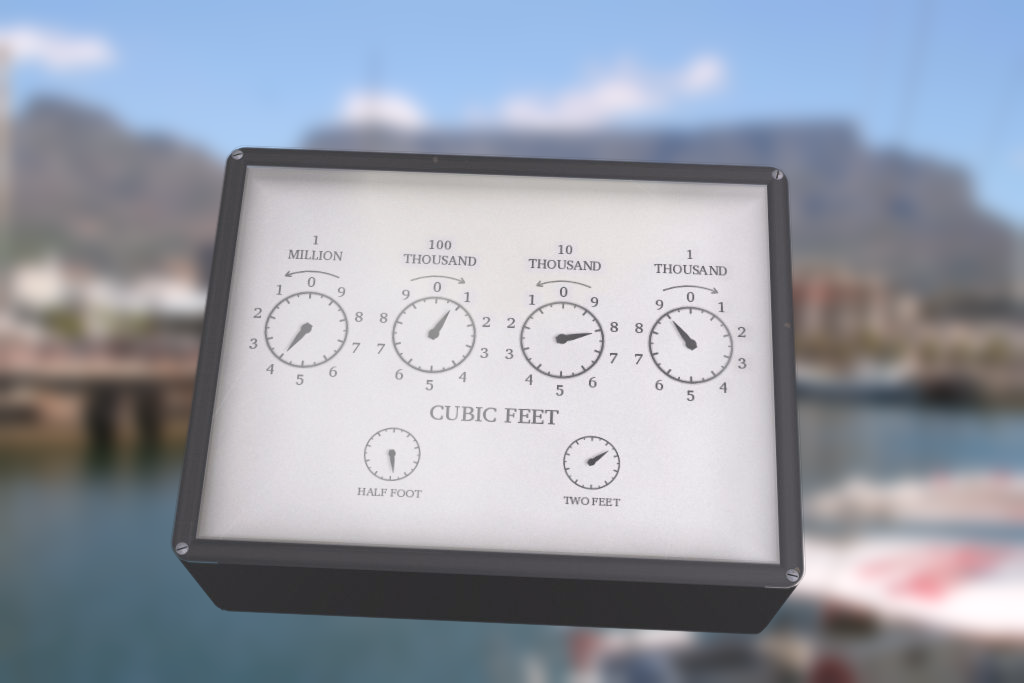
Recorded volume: 407900 ft³
